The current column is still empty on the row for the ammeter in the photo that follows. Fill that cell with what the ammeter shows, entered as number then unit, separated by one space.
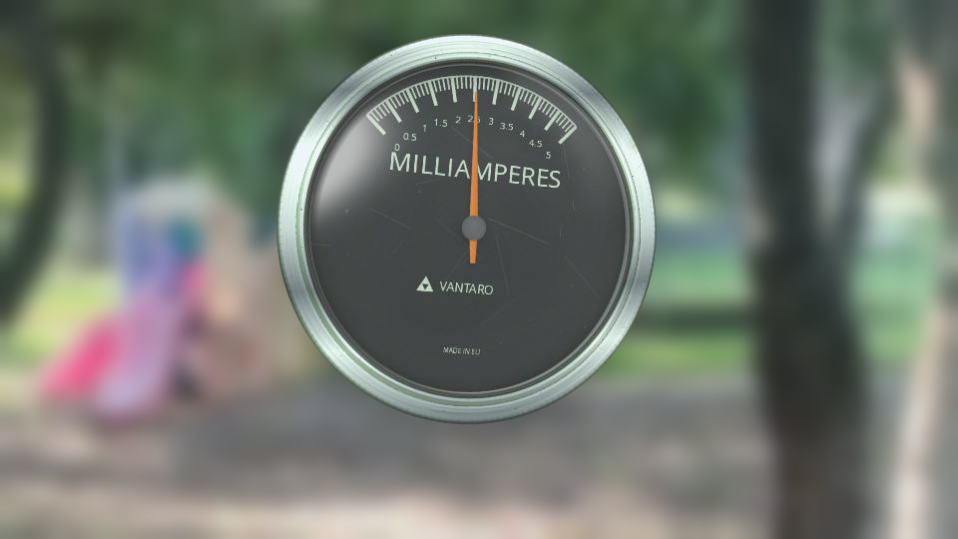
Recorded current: 2.5 mA
